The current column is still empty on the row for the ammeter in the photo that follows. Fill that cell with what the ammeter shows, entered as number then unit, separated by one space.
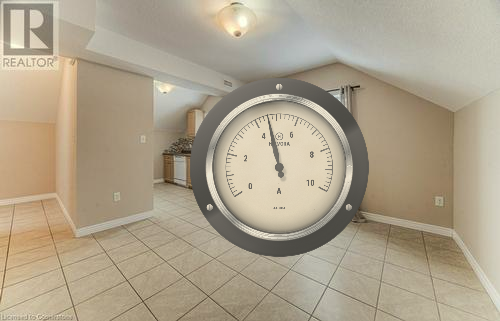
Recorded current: 4.6 A
